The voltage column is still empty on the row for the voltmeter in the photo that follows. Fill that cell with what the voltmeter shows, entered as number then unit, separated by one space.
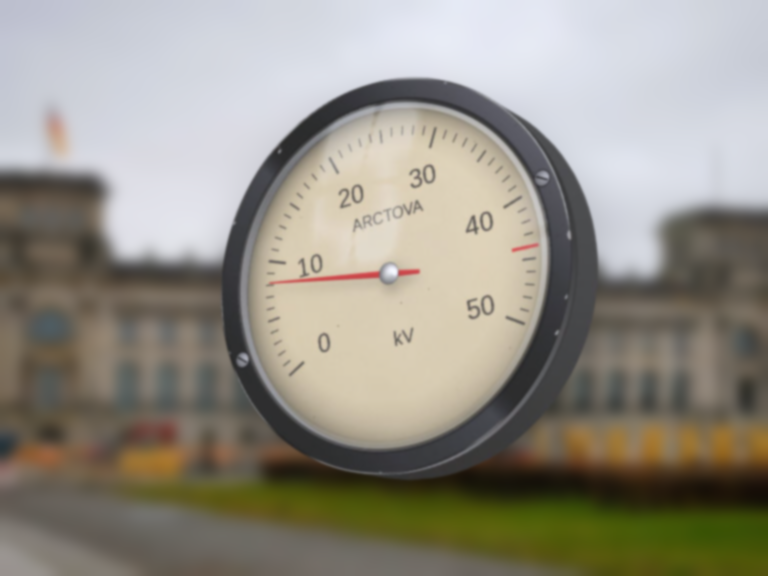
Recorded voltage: 8 kV
